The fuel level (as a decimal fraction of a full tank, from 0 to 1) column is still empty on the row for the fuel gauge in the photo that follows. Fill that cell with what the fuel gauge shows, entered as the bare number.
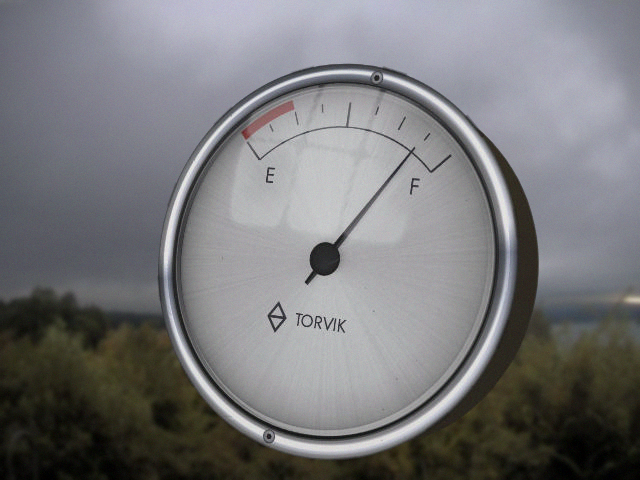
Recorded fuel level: 0.875
